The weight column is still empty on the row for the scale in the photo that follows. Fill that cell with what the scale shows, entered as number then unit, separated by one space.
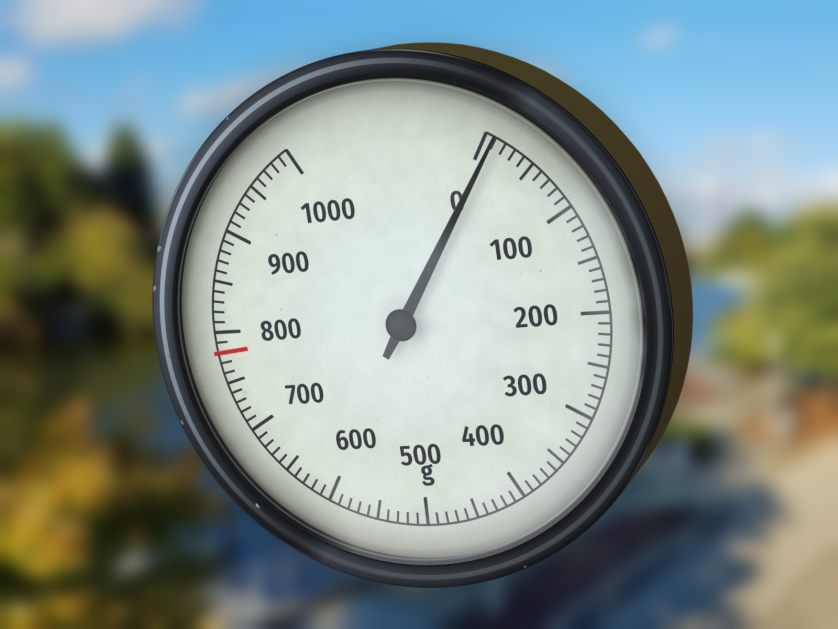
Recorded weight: 10 g
